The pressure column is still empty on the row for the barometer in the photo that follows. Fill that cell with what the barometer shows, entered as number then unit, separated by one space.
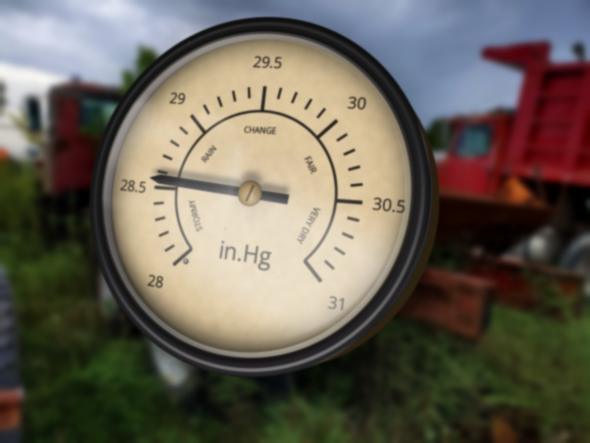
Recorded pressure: 28.55 inHg
